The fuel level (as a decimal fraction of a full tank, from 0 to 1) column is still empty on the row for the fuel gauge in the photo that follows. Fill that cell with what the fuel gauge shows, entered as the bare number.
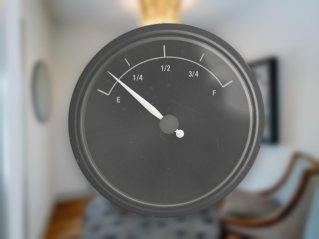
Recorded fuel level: 0.125
